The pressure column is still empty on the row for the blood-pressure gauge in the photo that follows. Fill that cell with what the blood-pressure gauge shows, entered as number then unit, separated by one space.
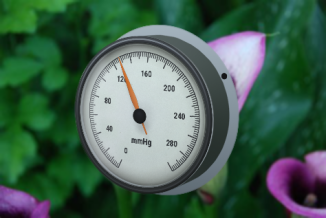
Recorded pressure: 130 mmHg
